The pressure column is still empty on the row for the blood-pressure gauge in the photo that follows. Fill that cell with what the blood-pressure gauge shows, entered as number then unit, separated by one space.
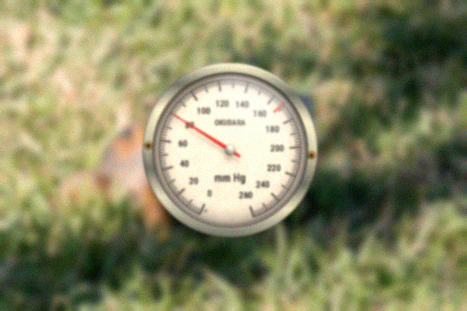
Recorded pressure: 80 mmHg
